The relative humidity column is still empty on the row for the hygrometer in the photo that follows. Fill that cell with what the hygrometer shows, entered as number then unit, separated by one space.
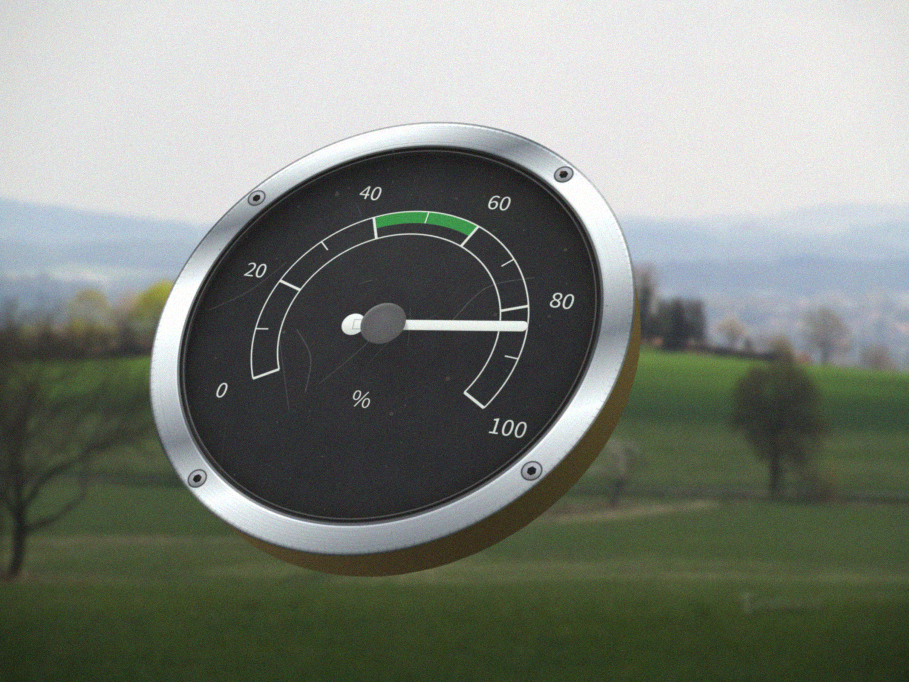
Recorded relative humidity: 85 %
